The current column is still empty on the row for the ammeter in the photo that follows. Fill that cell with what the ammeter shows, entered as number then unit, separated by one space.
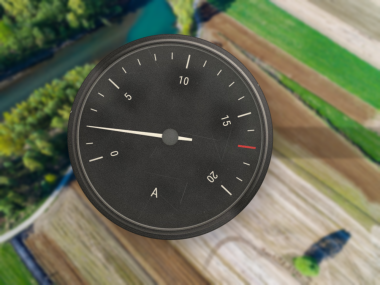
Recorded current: 2 A
